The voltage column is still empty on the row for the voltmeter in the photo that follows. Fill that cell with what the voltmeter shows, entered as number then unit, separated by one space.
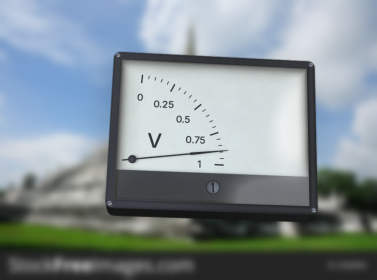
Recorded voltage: 0.9 V
